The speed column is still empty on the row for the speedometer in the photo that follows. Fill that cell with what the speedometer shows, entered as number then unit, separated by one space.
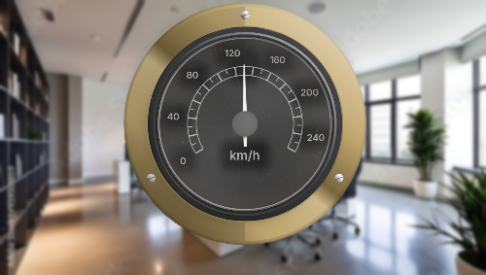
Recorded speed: 130 km/h
